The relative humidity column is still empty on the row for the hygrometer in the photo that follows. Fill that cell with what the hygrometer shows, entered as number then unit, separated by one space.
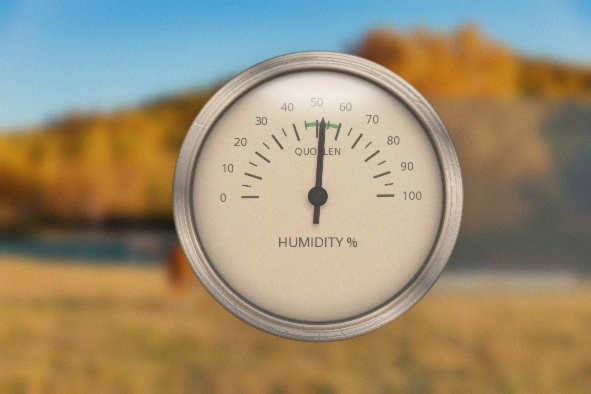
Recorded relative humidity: 52.5 %
